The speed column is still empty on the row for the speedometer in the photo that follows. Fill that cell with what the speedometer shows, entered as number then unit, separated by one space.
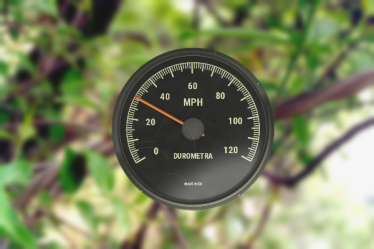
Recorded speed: 30 mph
